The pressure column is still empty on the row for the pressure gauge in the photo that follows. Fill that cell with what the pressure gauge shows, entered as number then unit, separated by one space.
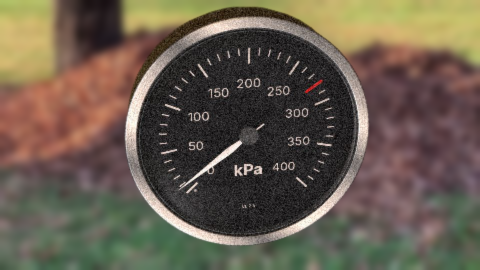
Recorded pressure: 10 kPa
